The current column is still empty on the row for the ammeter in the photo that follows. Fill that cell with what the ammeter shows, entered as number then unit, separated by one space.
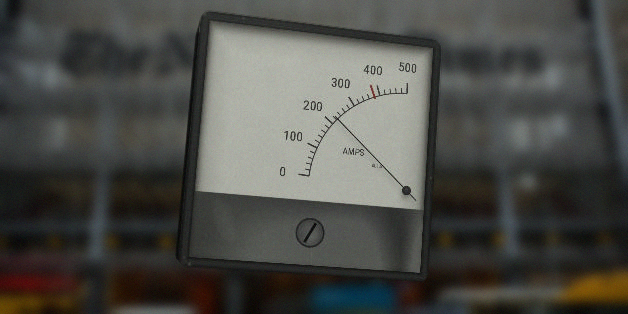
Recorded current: 220 A
